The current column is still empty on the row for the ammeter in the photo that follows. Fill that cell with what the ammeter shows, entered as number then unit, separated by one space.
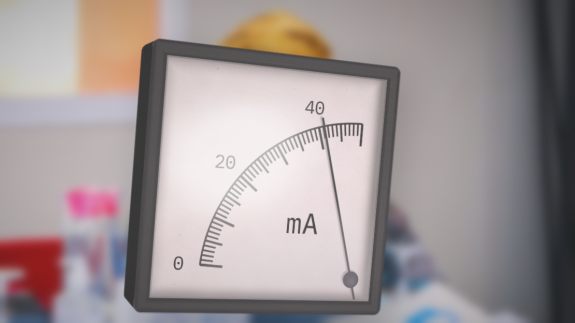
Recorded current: 41 mA
